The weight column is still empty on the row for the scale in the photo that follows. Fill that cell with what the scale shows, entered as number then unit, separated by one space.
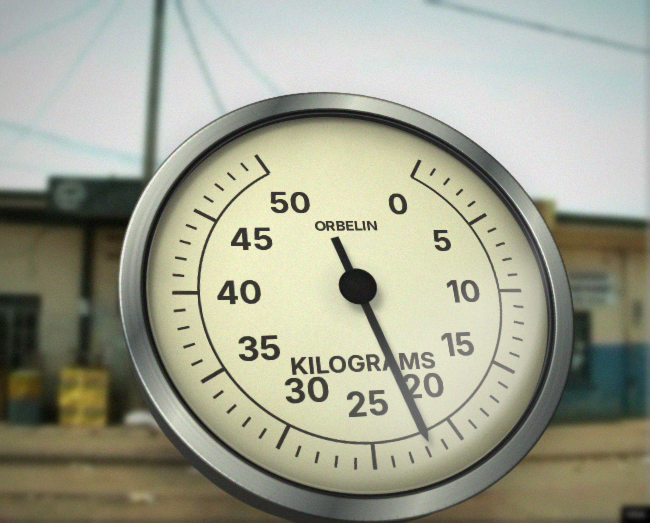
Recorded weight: 22 kg
